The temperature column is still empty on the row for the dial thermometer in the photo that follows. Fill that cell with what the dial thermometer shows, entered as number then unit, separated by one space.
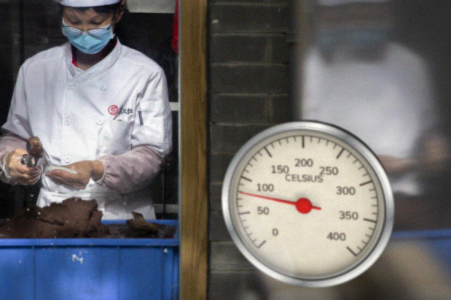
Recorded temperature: 80 °C
